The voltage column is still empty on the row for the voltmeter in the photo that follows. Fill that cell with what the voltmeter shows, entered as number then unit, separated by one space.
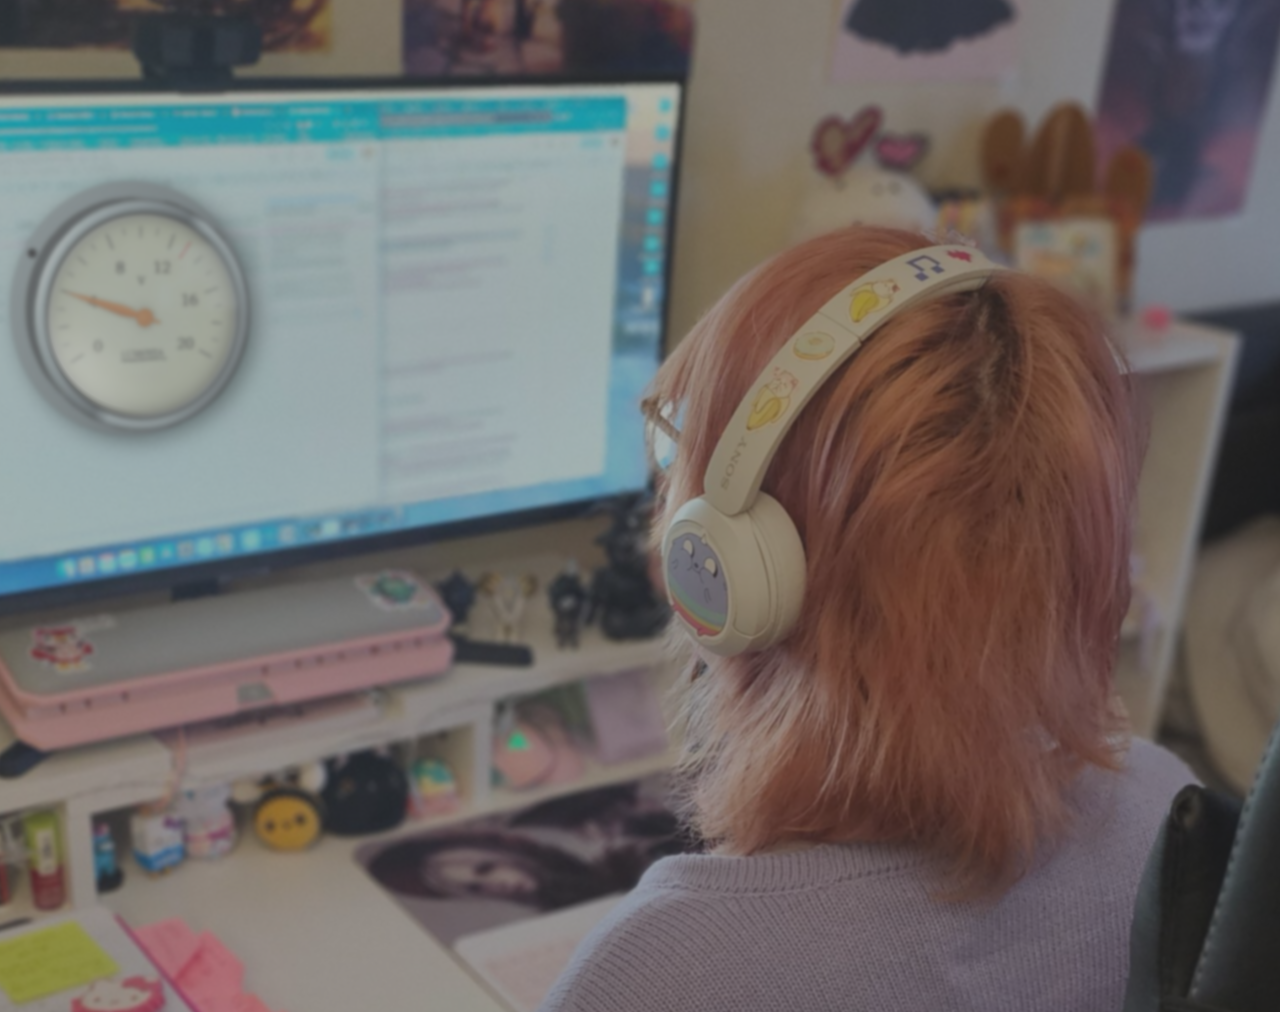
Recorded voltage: 4 V
